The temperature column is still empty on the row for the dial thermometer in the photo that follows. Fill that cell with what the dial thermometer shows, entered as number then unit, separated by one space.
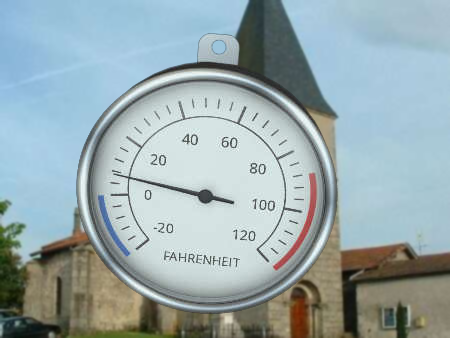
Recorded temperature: 8 °F
